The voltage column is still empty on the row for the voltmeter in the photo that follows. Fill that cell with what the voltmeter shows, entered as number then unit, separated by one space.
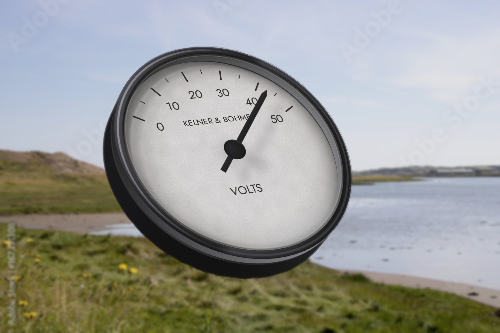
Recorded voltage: 42.5 V
